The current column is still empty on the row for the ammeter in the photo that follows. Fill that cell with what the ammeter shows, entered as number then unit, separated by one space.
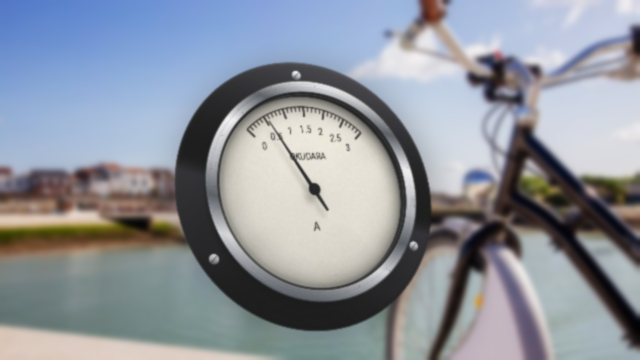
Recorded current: 0.5 A
